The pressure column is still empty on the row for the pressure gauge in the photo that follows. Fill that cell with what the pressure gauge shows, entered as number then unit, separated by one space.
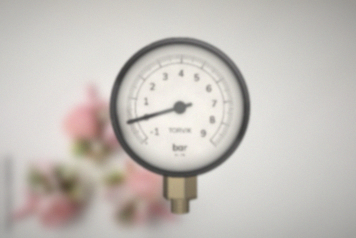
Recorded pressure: 0 bar
